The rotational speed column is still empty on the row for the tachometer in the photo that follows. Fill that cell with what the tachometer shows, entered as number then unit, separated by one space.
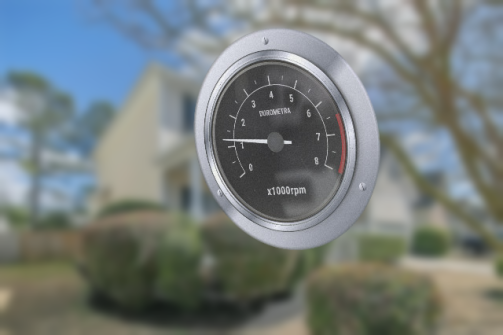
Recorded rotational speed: 1250 rpm
